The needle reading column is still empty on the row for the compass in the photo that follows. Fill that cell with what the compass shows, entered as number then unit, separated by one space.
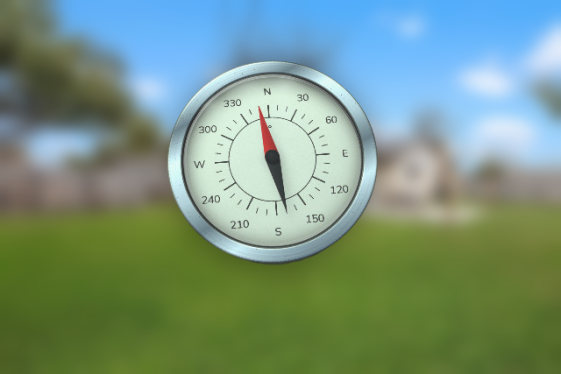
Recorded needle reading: 350 °
